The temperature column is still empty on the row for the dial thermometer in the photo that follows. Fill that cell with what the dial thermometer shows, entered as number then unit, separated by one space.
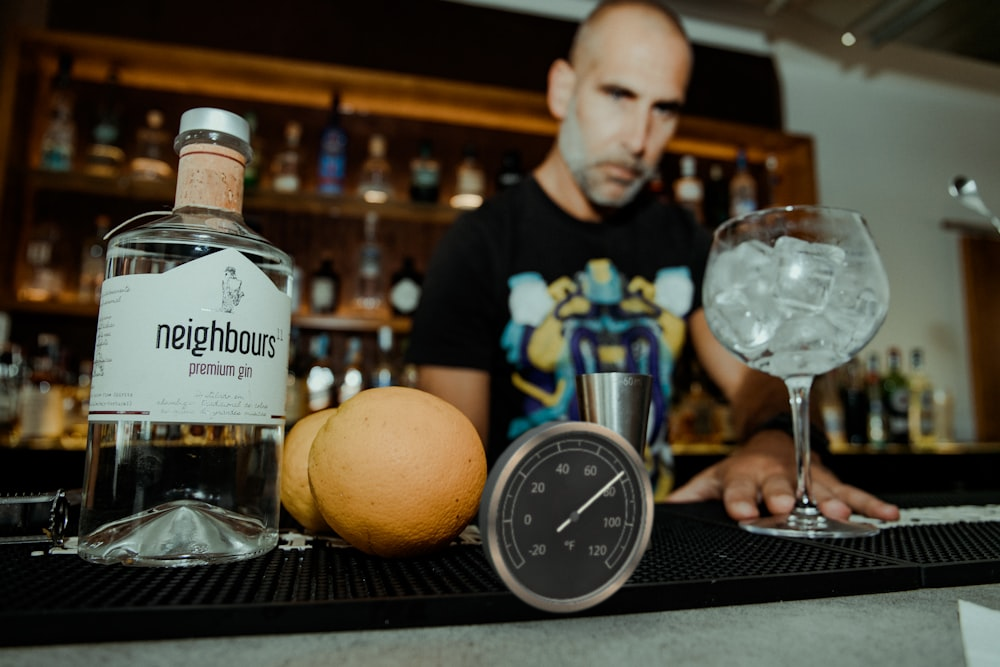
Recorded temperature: 75 °F
